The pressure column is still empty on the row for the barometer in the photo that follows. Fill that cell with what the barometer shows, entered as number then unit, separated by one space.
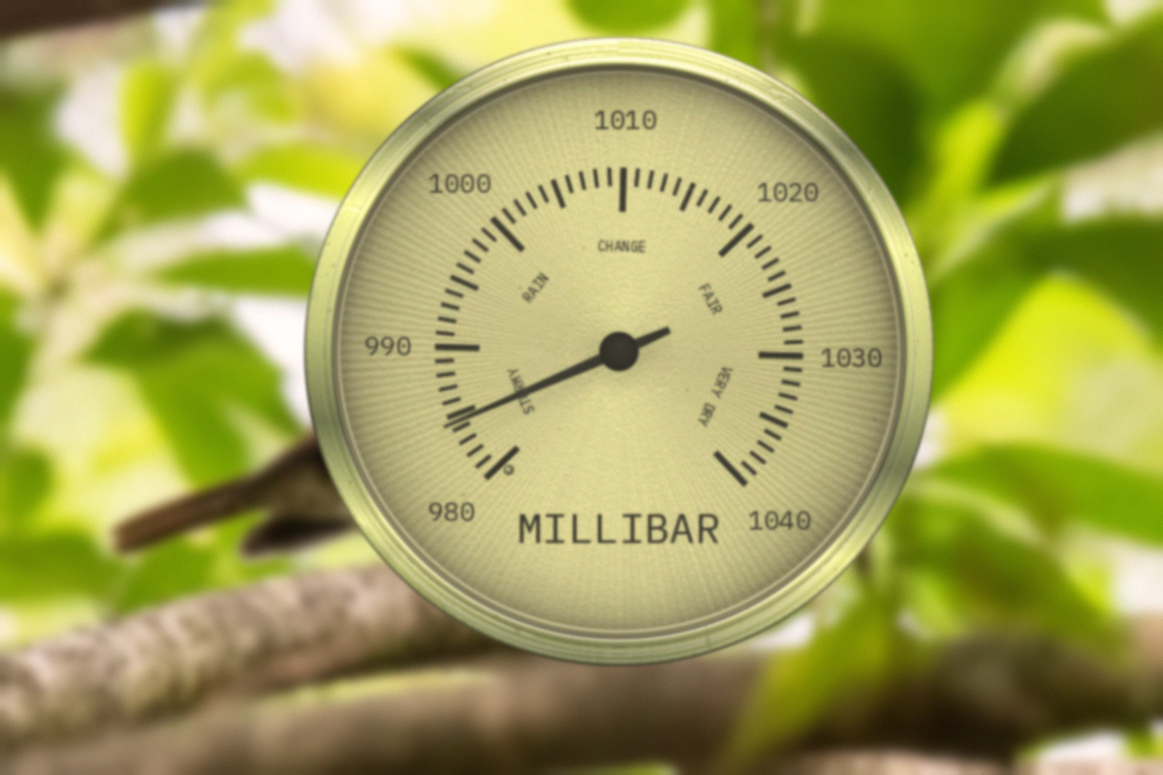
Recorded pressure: 984.5 mbar
